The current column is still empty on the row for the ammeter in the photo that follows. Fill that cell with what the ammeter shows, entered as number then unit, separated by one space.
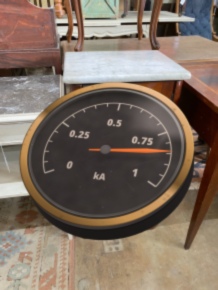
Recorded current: 0.85 kA
